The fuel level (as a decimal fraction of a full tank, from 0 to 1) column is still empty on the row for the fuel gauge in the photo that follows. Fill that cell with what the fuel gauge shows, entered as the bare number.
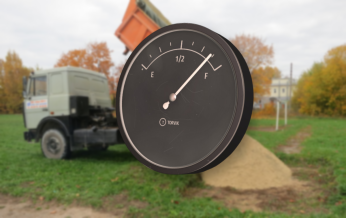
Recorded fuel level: 0.875
